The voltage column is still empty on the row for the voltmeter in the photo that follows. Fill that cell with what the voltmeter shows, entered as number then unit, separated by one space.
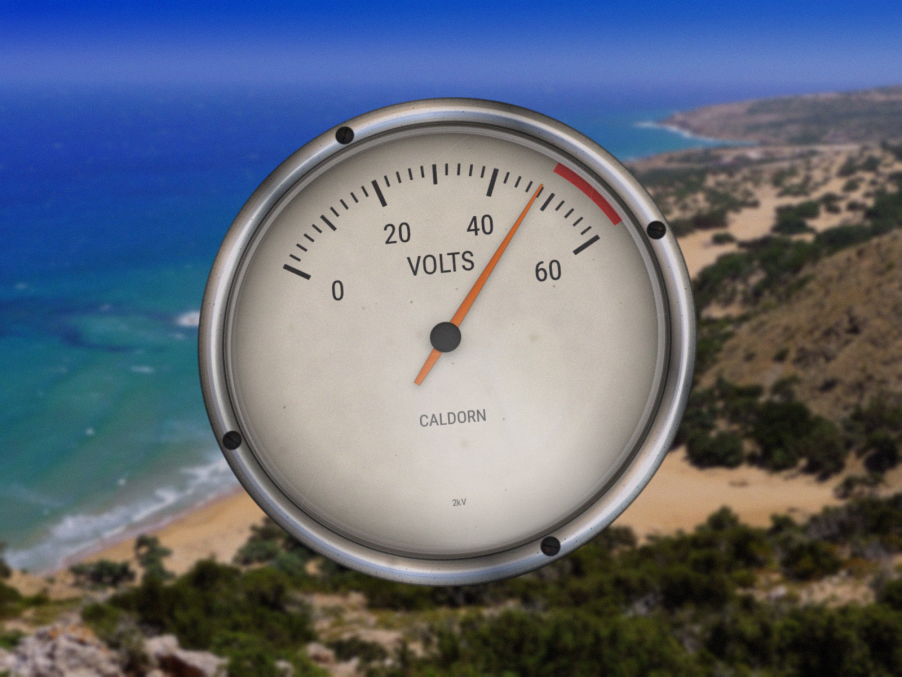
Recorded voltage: 48 V
